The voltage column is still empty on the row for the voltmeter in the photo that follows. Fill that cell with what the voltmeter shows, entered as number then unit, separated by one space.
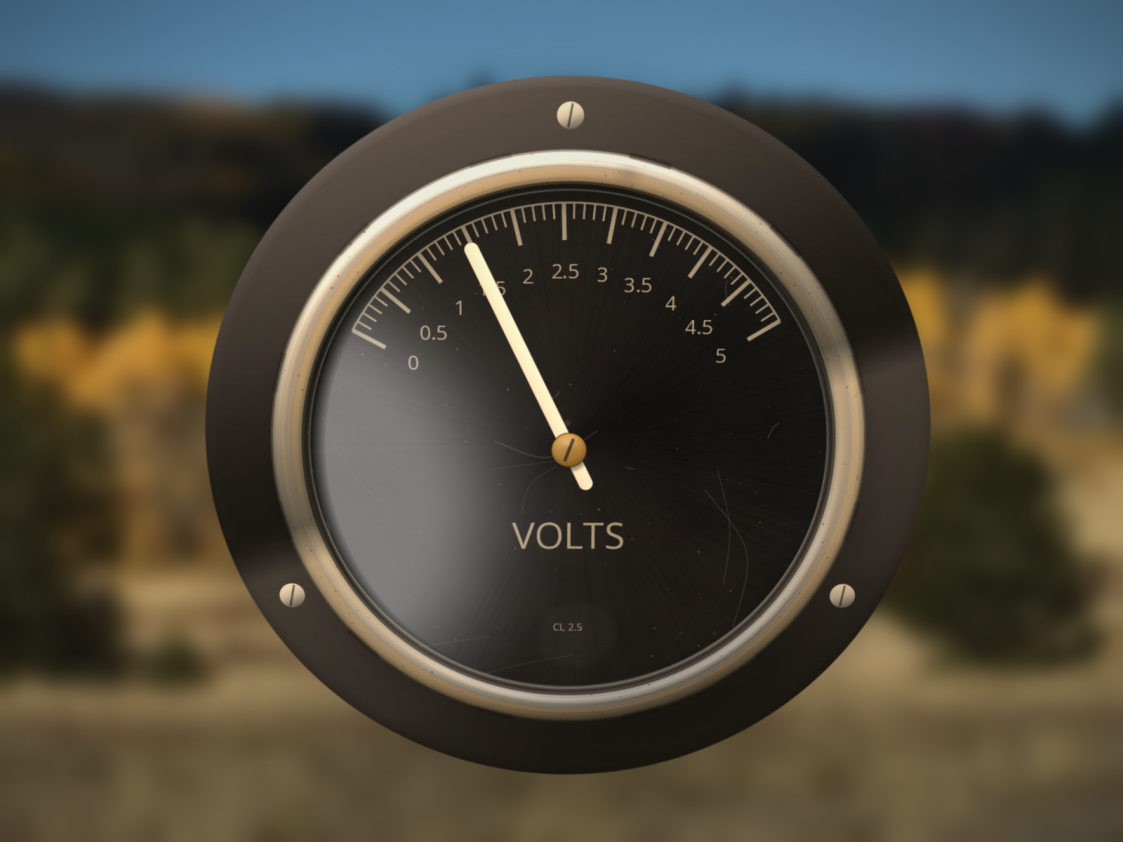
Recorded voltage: 1.5 V
